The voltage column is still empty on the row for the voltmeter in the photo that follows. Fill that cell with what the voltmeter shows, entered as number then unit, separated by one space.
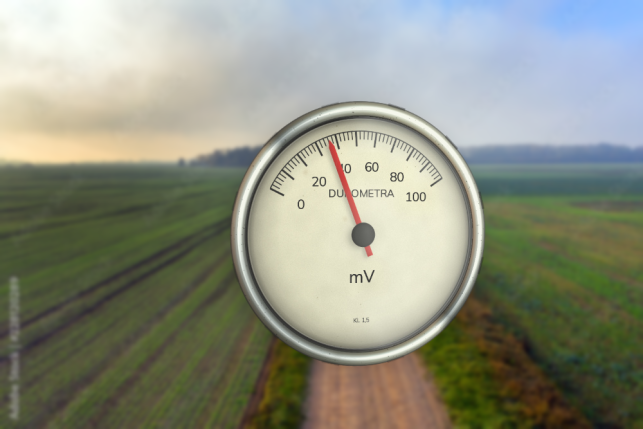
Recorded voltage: 36 mV
